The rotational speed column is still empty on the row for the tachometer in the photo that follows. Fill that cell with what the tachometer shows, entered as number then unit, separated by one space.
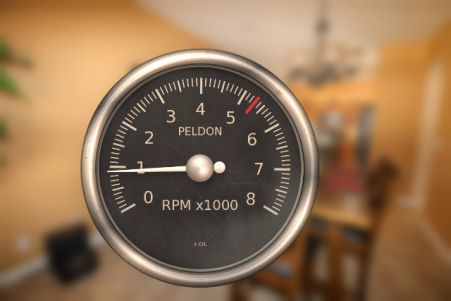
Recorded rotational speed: 900 rpm
